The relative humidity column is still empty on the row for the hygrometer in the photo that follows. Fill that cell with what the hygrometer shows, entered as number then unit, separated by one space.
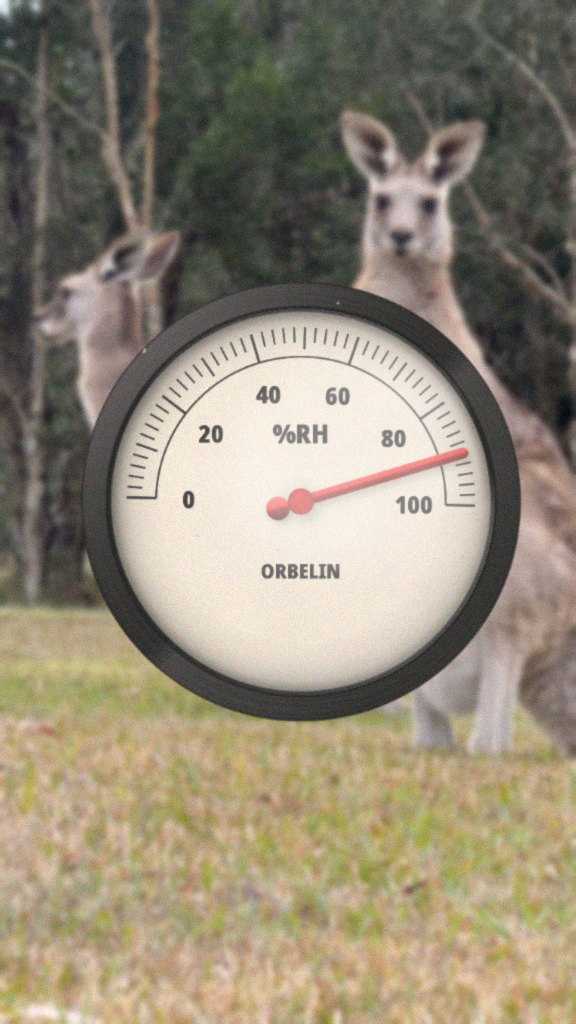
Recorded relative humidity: 90 %
